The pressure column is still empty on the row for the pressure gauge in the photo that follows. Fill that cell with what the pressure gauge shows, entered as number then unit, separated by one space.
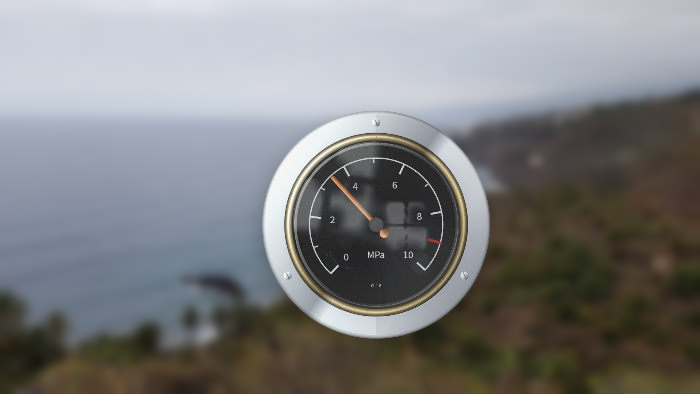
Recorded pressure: 3.5 MPa
